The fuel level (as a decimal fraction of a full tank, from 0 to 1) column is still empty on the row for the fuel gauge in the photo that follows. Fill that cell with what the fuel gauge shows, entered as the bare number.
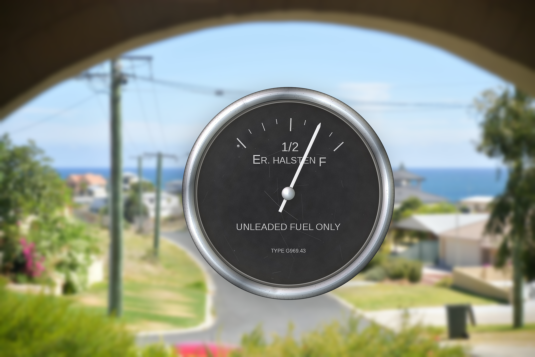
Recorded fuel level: 0.75
